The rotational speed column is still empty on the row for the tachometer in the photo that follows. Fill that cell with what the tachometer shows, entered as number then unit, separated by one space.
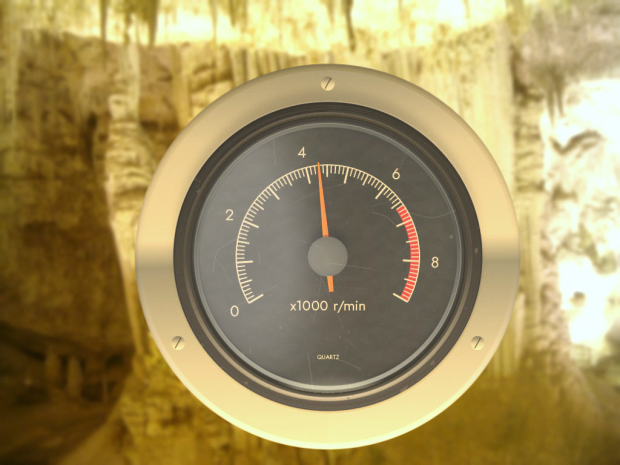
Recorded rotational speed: 4300 rpm
